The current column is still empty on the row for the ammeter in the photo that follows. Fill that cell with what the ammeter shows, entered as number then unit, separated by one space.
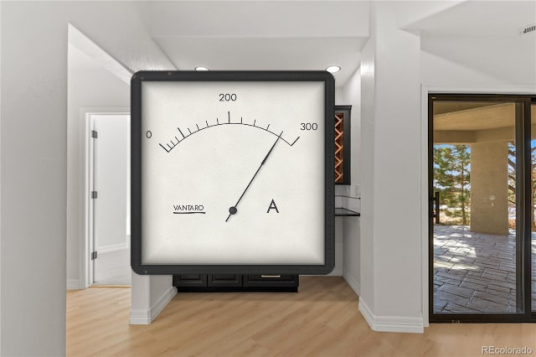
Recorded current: 280 A
